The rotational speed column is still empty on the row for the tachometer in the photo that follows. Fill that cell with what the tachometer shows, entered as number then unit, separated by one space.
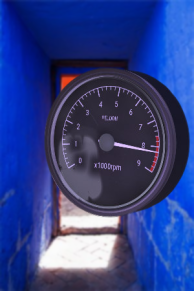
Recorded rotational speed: 8200 rpm
